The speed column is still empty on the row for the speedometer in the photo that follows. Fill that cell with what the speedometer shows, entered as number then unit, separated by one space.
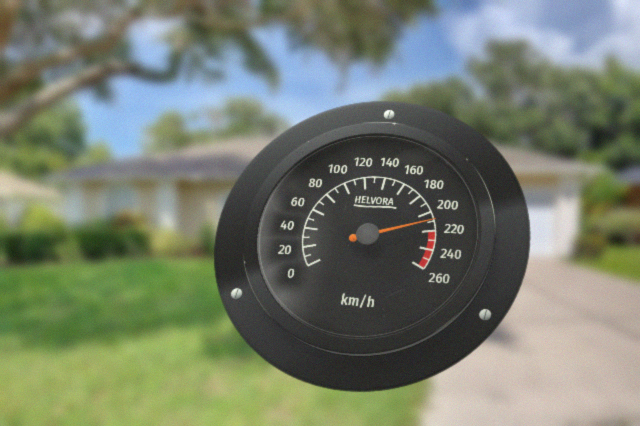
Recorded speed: 210 km/h
